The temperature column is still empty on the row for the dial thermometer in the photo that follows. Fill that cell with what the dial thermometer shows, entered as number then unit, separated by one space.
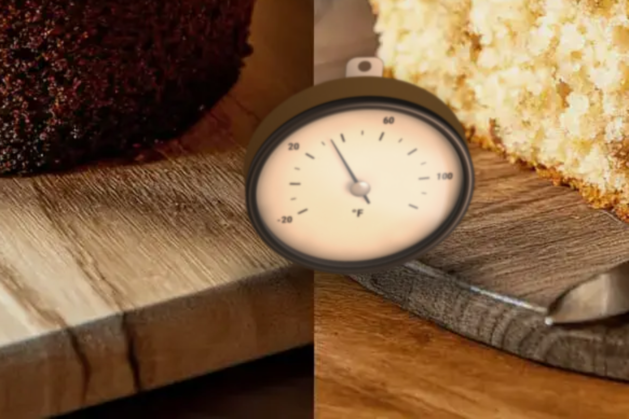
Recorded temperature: 35 °F
